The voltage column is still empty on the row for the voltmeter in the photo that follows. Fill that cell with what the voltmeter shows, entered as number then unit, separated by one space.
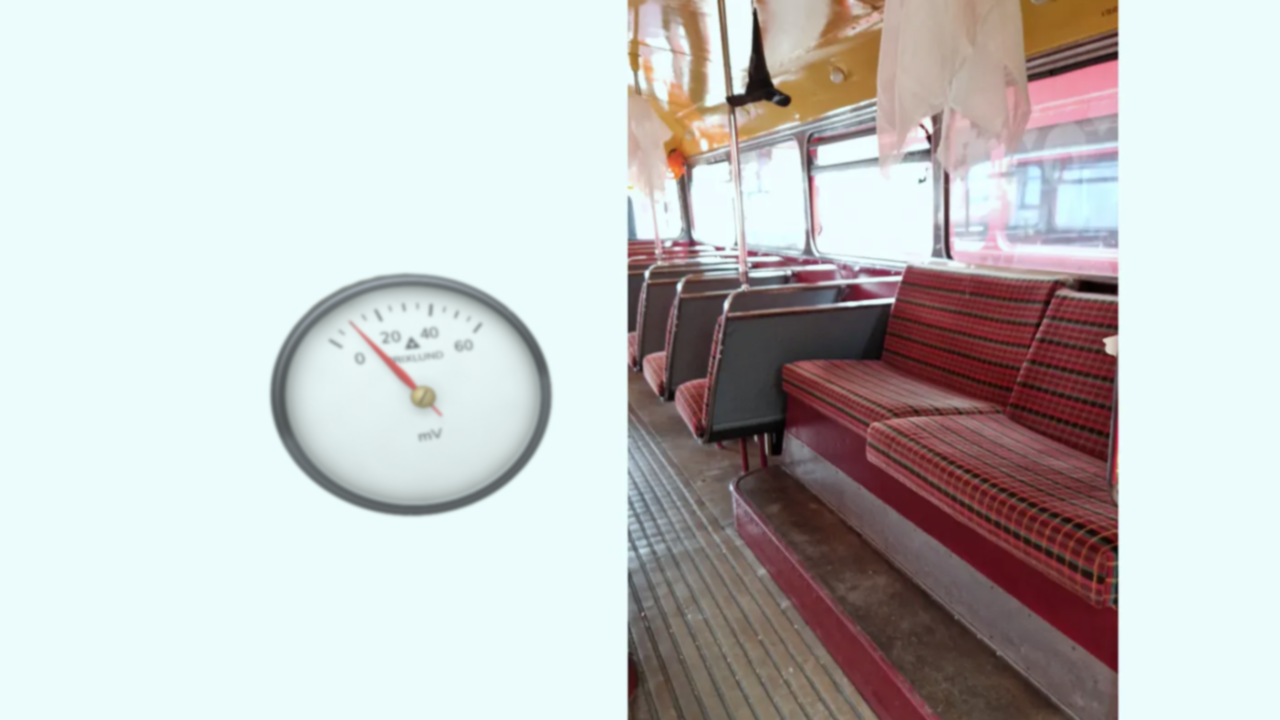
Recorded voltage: 10 mV
